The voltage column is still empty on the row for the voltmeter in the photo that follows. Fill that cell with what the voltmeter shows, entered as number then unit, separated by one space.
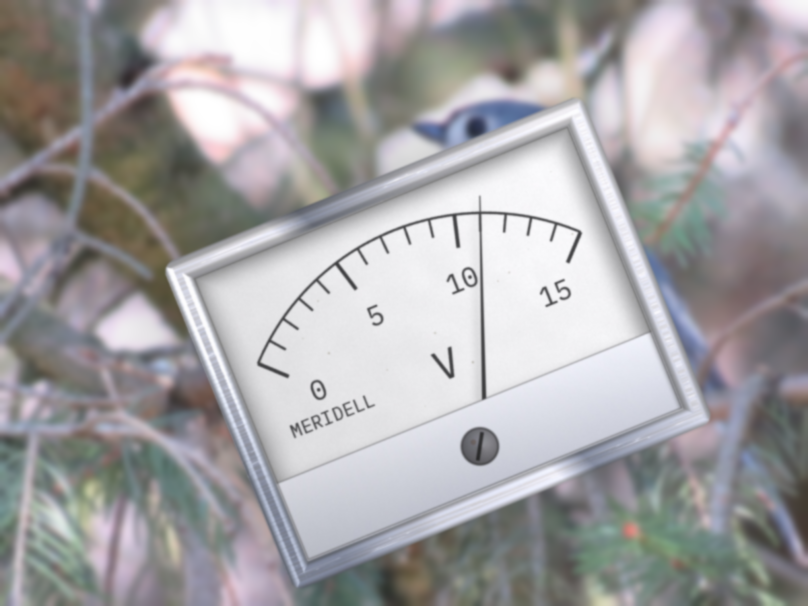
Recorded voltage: 11 V
